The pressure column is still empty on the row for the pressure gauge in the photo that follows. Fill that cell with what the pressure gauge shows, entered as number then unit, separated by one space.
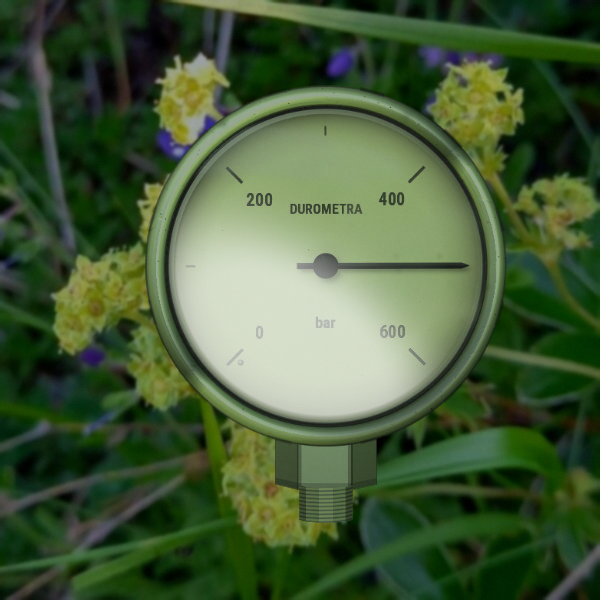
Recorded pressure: 500 bar
